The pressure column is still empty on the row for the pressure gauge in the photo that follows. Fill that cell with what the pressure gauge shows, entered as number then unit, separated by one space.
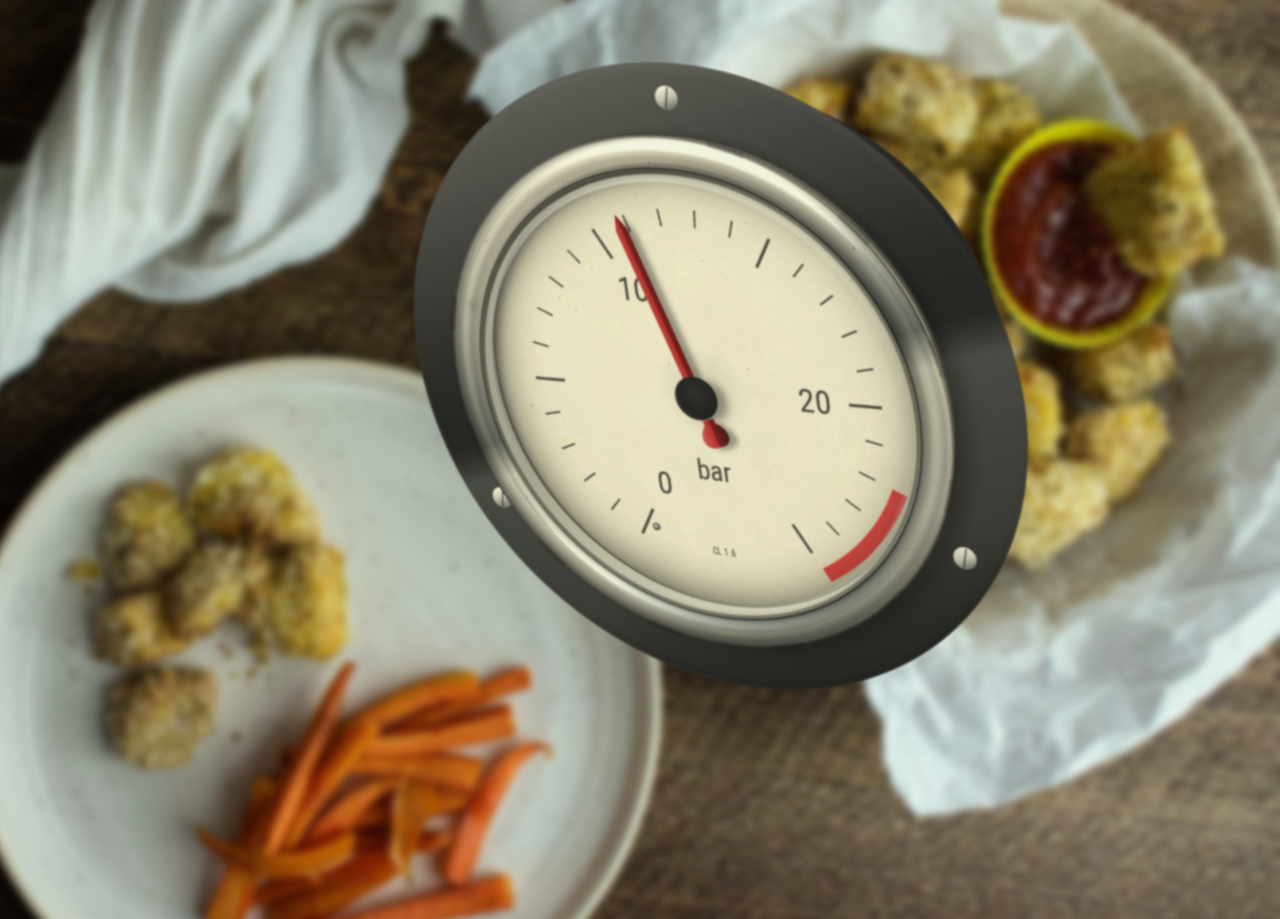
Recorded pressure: 11 bar
